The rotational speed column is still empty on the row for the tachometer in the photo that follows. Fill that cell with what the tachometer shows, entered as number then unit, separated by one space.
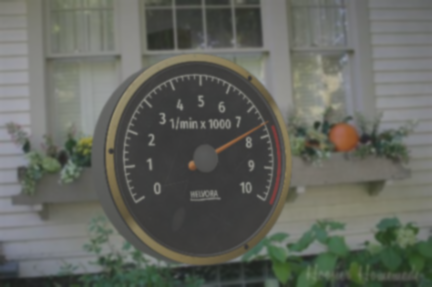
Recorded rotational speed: 7600 rpm
